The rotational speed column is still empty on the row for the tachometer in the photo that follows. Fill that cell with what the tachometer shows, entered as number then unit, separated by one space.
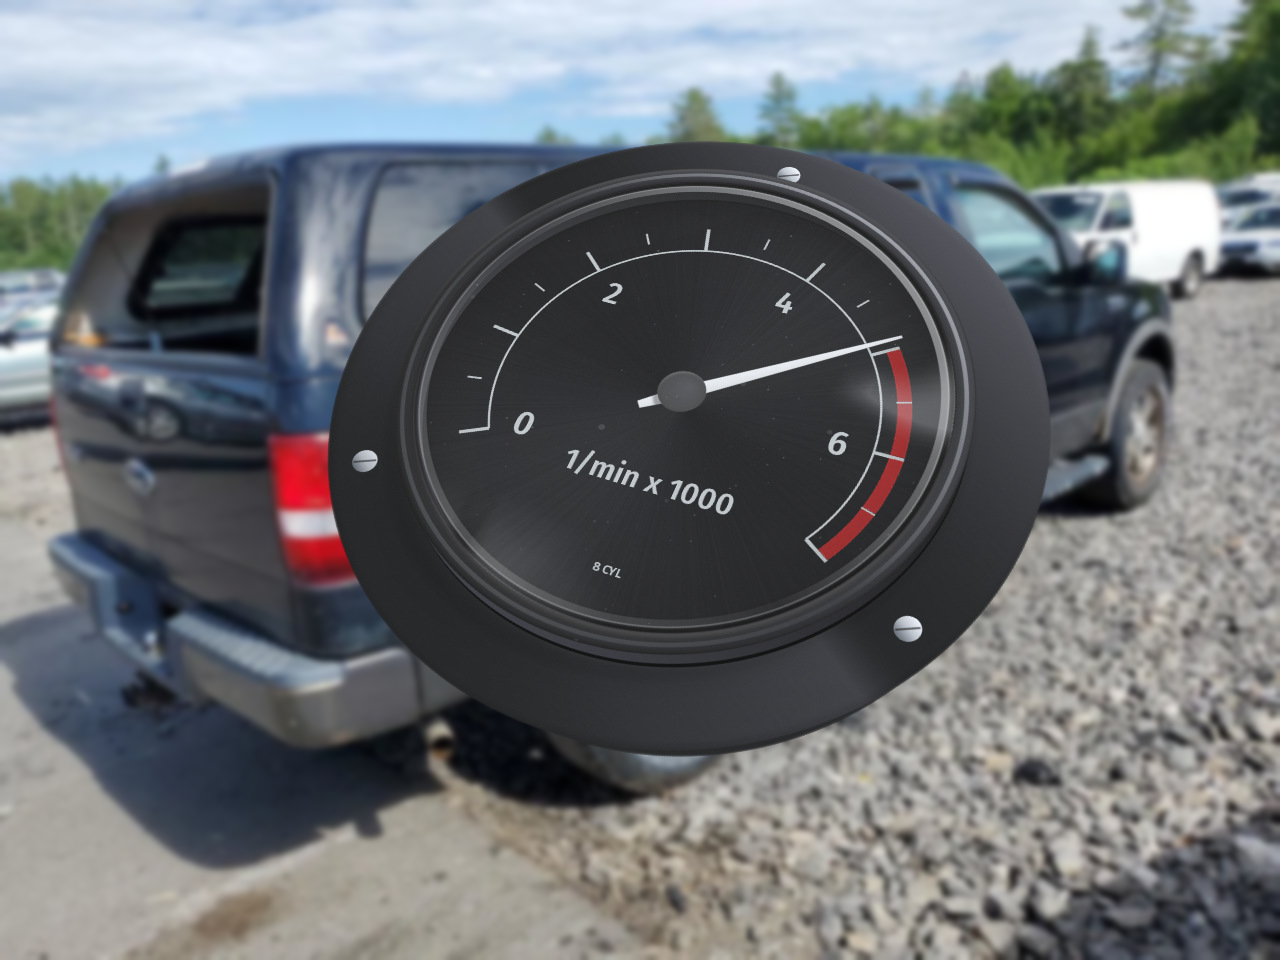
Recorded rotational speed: 5000 rpm
